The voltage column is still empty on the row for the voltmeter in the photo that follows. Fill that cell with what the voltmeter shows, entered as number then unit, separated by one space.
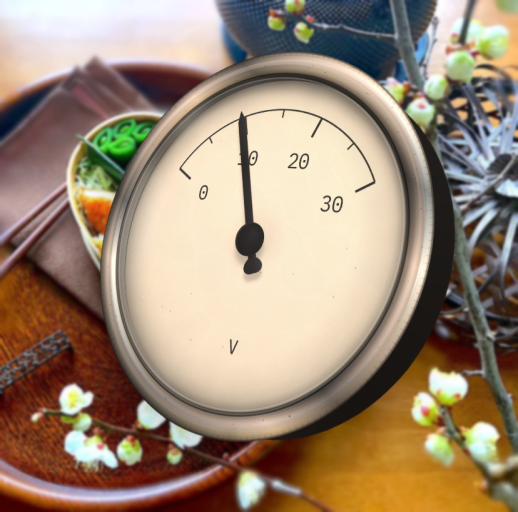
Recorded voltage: 10 V
